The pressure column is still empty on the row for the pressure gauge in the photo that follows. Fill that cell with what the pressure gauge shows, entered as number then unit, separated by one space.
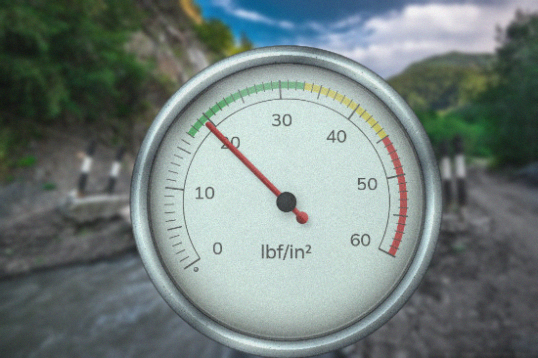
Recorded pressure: 19.5 psi
